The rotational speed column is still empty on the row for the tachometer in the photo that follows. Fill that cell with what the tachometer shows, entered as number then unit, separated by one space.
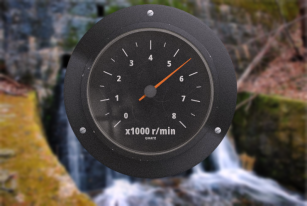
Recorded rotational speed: 5500 rpm
